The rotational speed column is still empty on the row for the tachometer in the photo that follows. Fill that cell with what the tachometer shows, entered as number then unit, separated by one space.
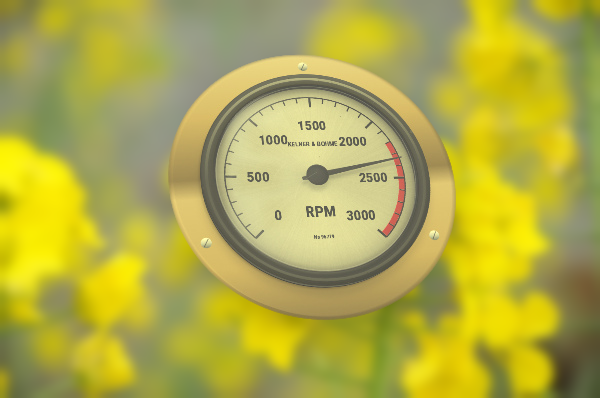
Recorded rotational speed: 2350 rpm
